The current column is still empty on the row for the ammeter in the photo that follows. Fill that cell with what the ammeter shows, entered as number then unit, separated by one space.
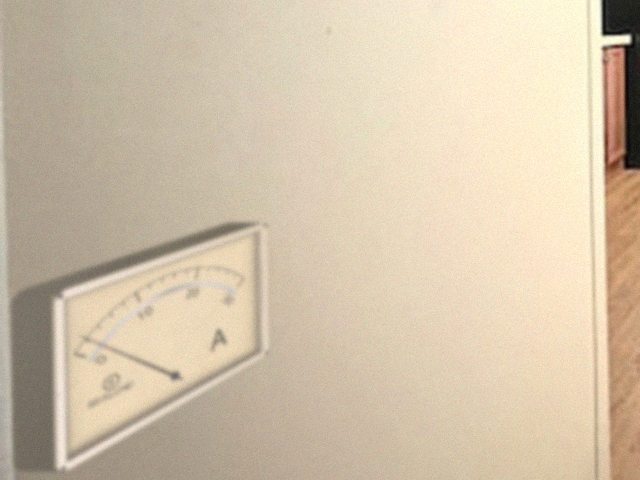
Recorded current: 2 A
